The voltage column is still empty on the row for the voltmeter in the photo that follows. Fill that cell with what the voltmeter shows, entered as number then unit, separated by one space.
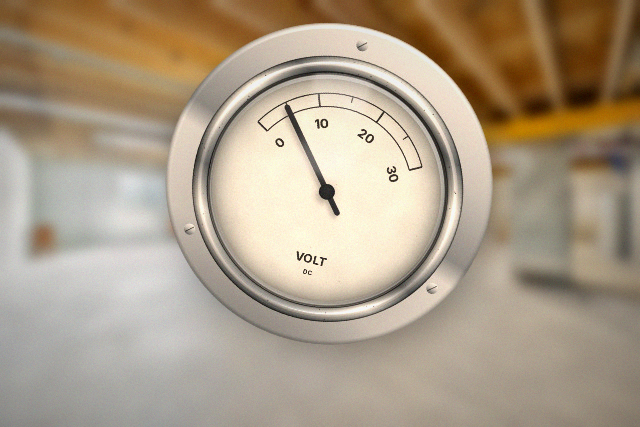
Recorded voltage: 5 V
